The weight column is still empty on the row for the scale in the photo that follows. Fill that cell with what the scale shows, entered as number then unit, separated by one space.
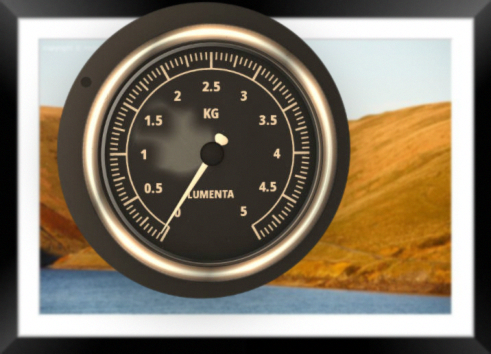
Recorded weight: 0.05 kg
